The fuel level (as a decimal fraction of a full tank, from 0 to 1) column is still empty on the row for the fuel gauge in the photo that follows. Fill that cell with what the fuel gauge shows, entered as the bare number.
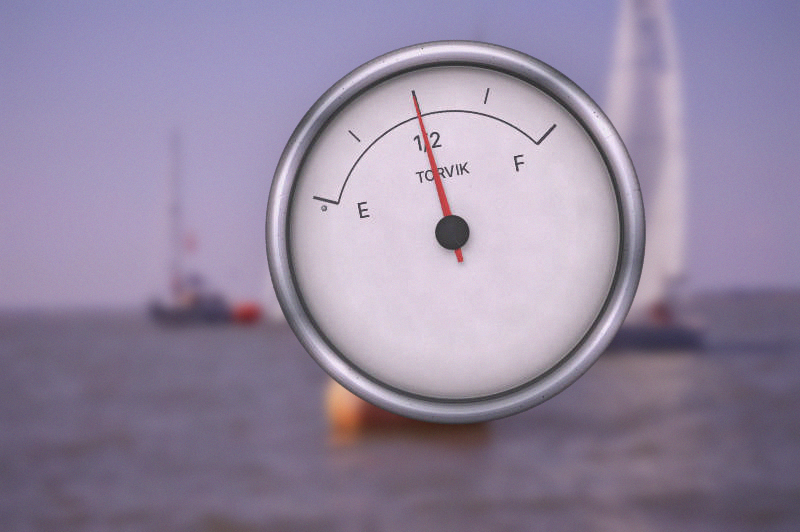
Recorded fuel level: 0.5
